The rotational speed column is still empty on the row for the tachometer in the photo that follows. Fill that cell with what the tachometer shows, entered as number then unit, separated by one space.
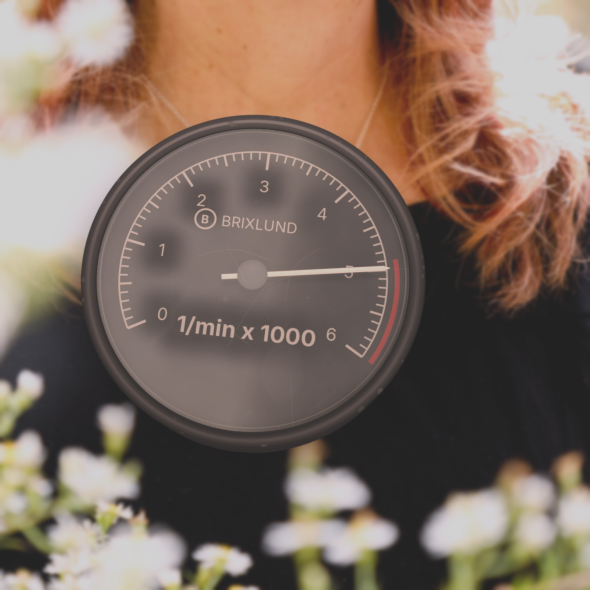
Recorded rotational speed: 5000 rpm
